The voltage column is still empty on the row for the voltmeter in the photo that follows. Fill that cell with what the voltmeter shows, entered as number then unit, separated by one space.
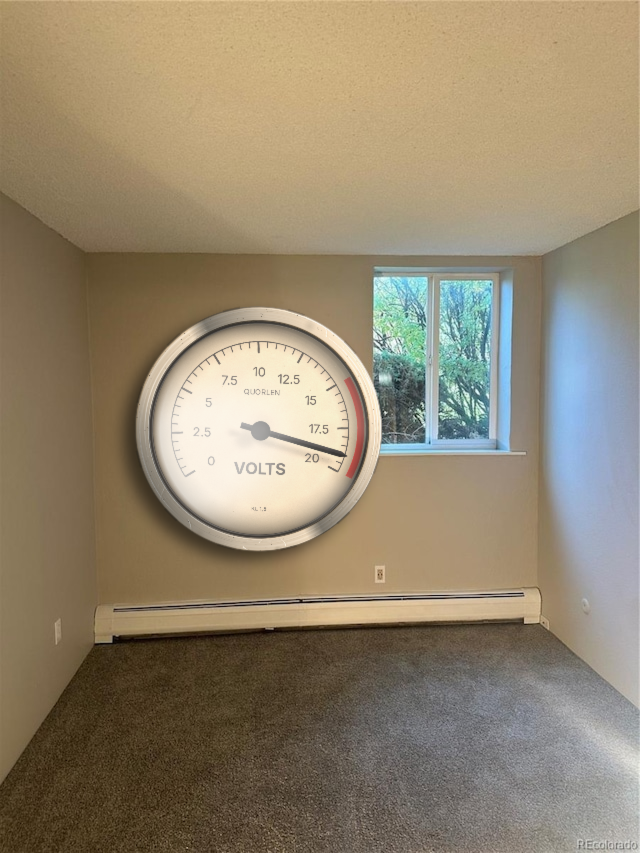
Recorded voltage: 19 V
